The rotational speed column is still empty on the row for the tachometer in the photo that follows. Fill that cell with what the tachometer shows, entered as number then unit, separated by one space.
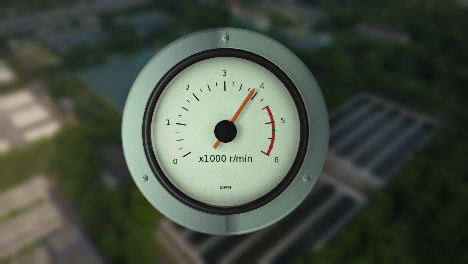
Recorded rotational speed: 3875 rpm
